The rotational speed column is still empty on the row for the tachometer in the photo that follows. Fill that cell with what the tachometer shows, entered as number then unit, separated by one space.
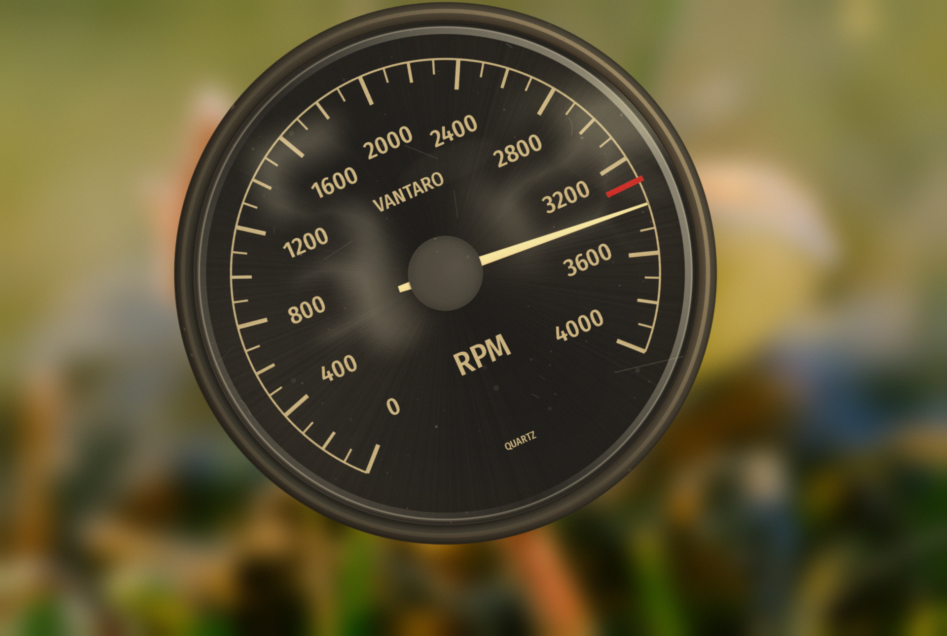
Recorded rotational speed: 3400 rpm
